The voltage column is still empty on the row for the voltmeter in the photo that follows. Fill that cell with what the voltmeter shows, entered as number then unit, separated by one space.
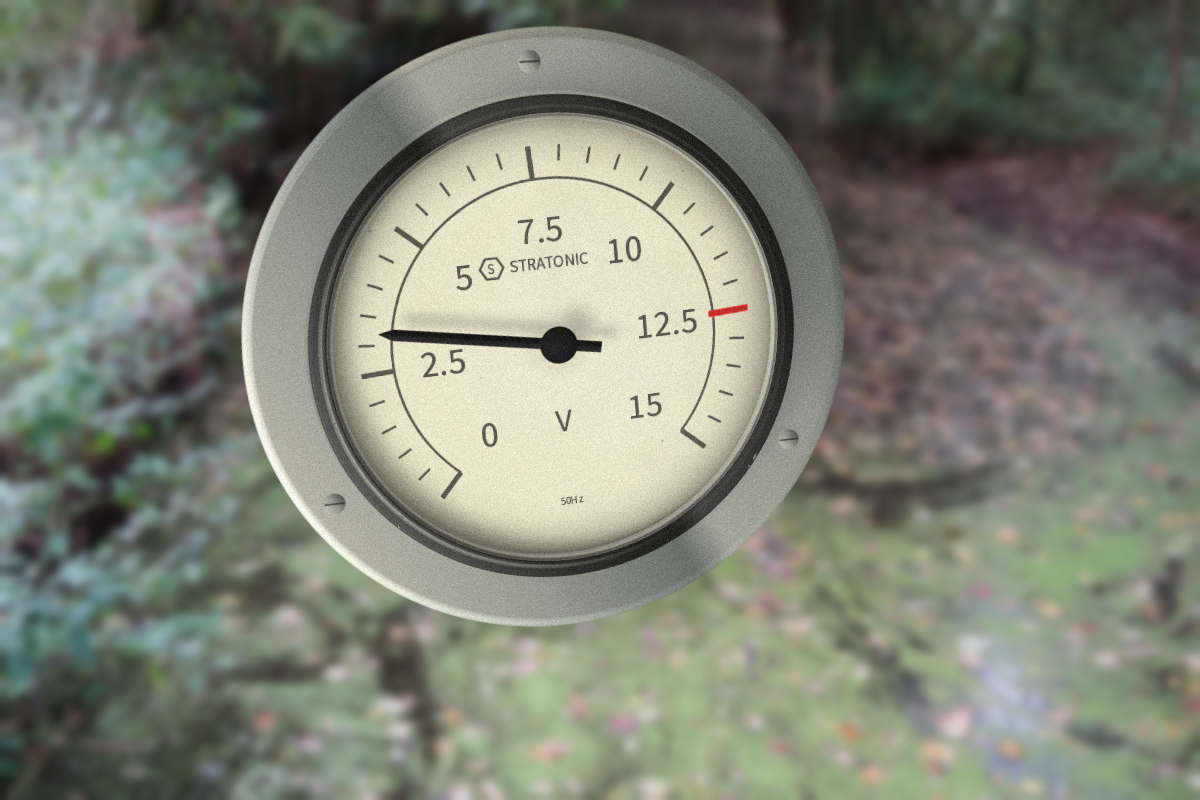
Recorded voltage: 3.25 V
